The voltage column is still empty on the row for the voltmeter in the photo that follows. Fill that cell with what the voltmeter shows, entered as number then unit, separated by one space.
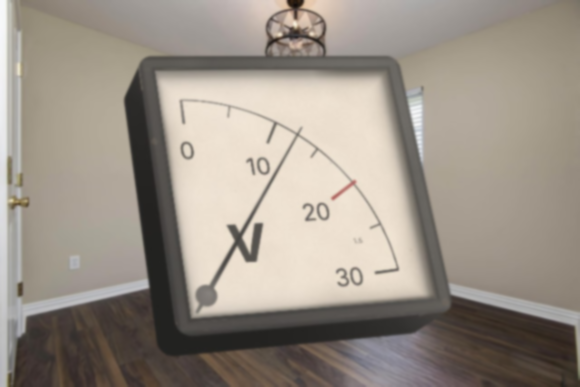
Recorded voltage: 12.5 V
